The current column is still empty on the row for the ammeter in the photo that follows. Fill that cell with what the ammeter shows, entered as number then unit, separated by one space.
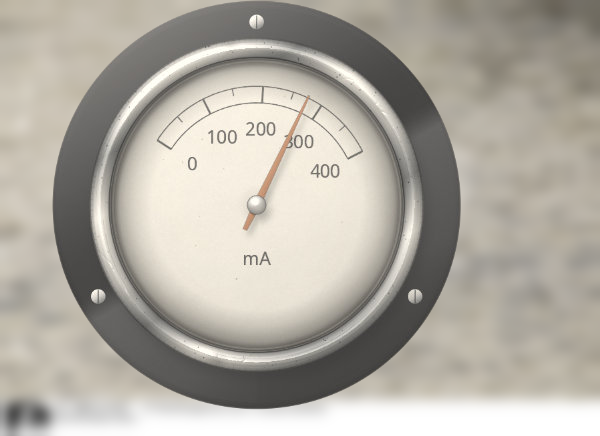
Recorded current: 275 mA
